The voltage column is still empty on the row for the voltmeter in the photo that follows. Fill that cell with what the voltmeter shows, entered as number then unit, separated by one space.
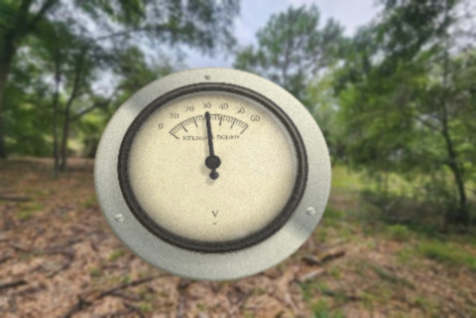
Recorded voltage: 30 V
